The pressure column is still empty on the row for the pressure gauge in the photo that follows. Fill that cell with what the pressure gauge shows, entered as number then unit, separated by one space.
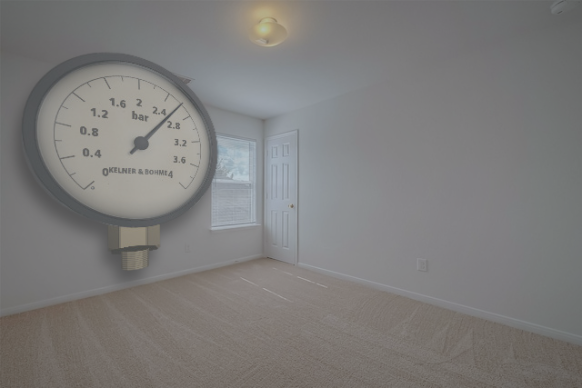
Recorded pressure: 2.6 bar
